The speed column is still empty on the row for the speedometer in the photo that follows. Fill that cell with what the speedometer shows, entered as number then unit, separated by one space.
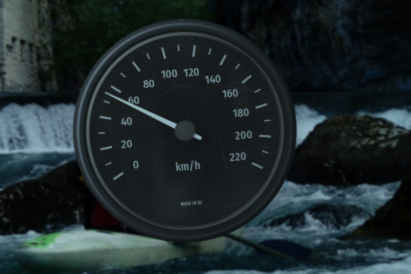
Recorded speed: 55 km/h
